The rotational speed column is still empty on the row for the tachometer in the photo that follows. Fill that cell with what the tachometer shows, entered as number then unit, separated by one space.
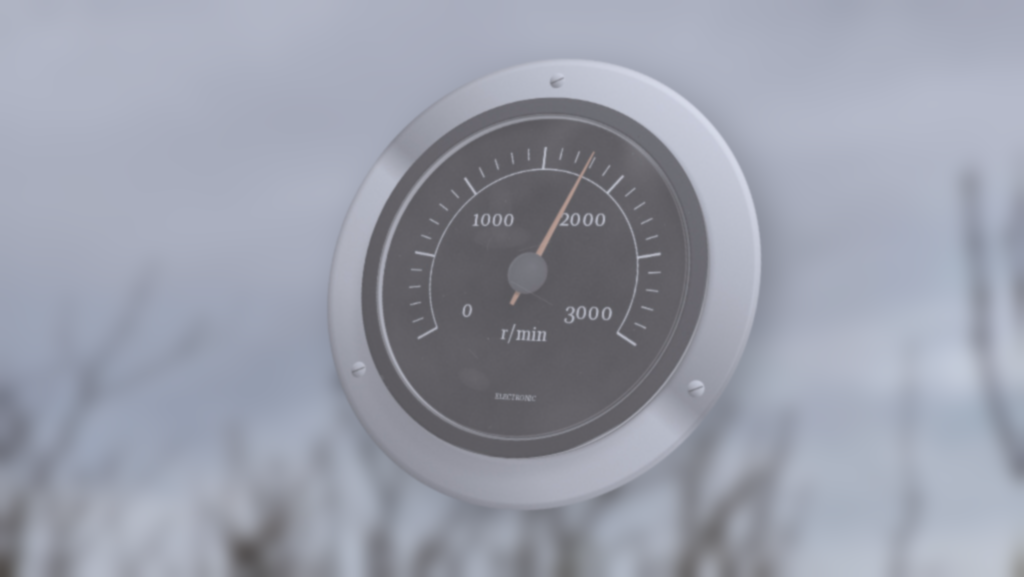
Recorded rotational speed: 1800 rpm
